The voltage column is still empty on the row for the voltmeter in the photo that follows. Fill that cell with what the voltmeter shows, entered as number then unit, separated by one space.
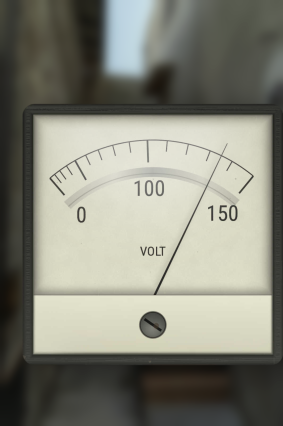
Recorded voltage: 135 V
